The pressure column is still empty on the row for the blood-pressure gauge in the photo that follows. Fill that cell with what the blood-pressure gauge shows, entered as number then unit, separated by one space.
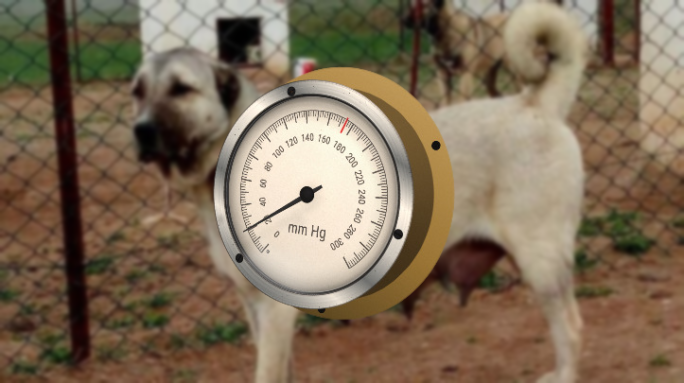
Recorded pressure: 20 mmHg
